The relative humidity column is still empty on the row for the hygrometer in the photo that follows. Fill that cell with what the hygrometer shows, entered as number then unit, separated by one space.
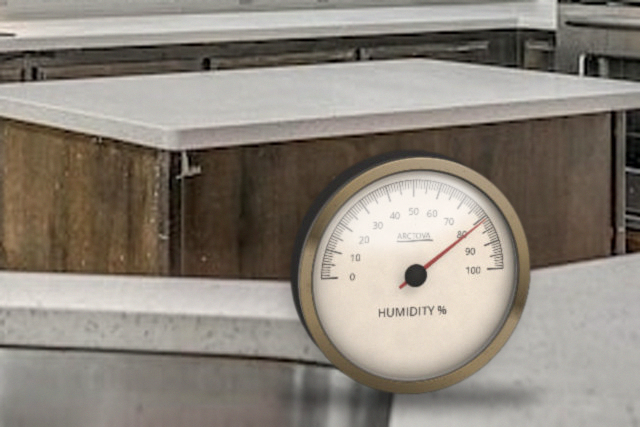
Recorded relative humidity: 80 %
